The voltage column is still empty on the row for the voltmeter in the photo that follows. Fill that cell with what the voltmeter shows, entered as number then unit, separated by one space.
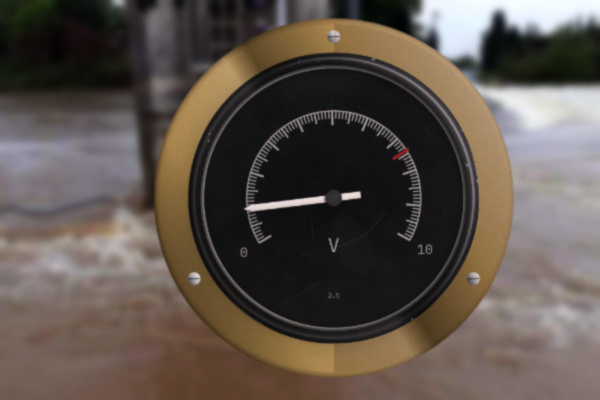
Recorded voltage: 1 V
